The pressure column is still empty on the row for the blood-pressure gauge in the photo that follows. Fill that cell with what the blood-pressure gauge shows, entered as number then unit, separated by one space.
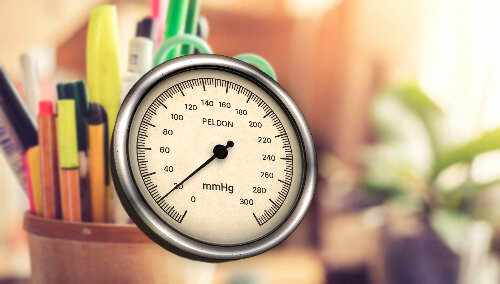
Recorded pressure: 20 mmHg
